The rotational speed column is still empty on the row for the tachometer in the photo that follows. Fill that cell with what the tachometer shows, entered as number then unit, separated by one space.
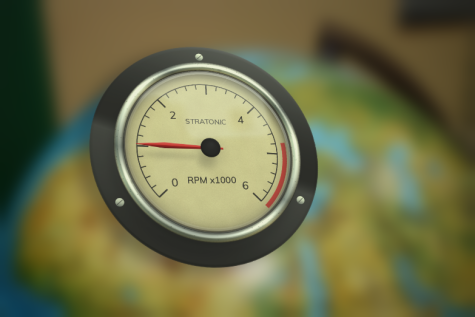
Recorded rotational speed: 1000 rpm
